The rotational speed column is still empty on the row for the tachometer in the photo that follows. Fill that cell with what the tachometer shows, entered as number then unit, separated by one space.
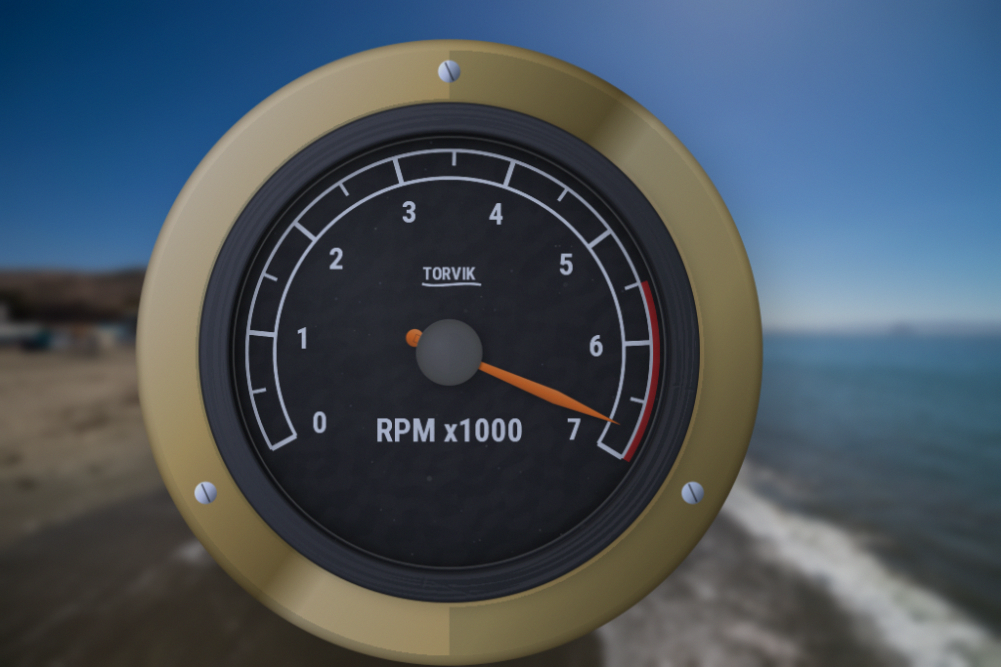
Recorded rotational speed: 6750 rpm
